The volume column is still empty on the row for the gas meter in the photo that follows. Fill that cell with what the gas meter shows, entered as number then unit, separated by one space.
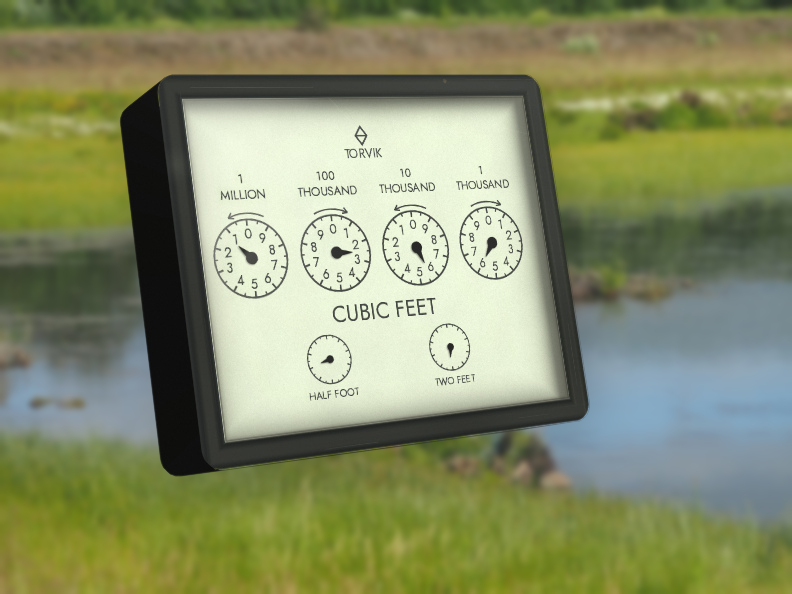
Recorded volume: 125600 ft³
